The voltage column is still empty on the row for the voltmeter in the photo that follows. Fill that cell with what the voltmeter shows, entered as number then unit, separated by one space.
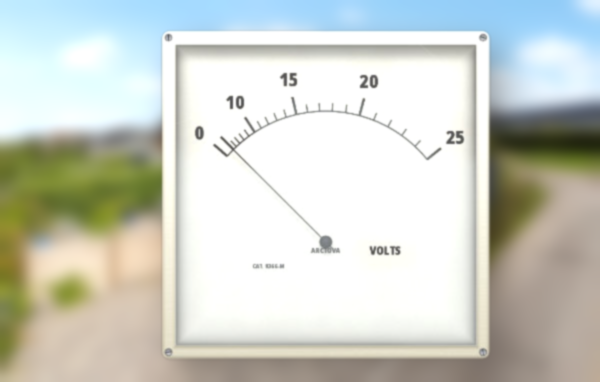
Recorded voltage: 5 V
